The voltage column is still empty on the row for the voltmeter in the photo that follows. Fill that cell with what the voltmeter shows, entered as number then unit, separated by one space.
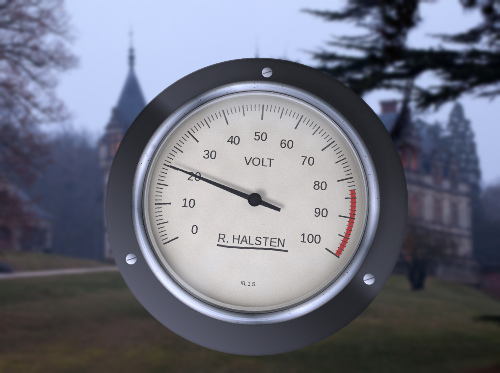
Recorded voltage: 20 V
